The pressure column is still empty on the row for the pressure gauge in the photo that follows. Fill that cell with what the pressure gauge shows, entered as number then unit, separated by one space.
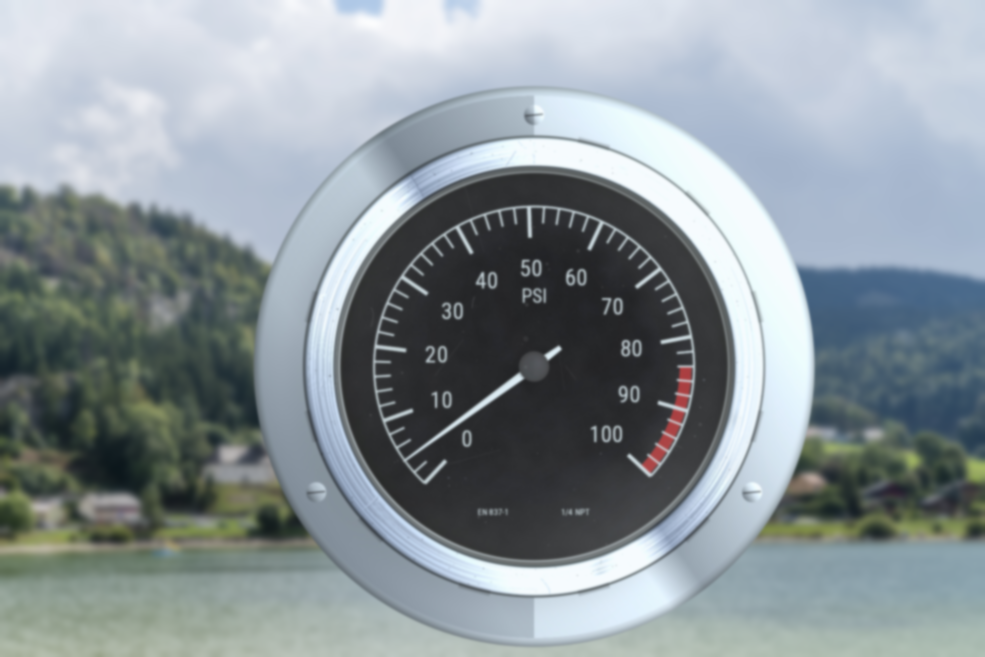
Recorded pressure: 4 psi
